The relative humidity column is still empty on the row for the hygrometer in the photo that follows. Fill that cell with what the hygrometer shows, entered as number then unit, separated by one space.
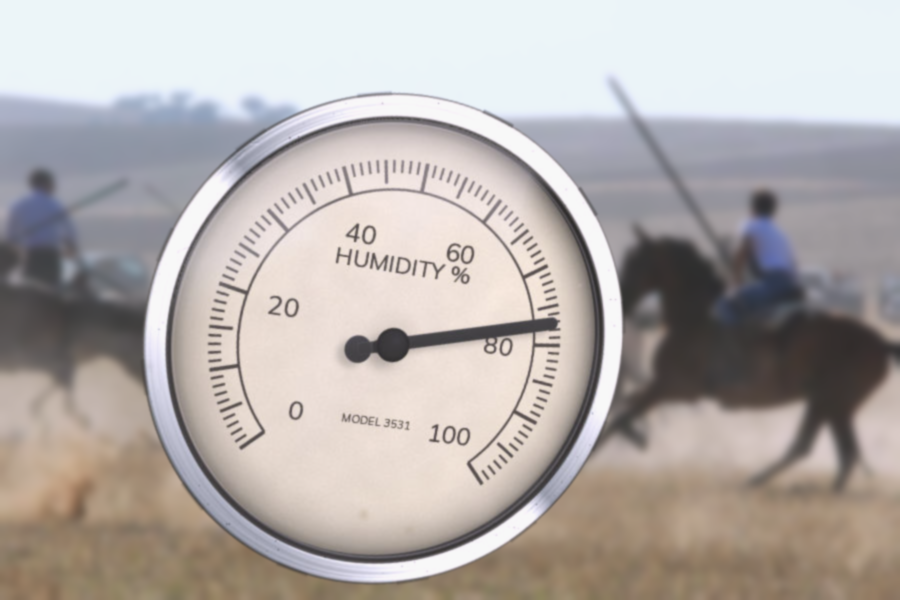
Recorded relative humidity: 77 %
